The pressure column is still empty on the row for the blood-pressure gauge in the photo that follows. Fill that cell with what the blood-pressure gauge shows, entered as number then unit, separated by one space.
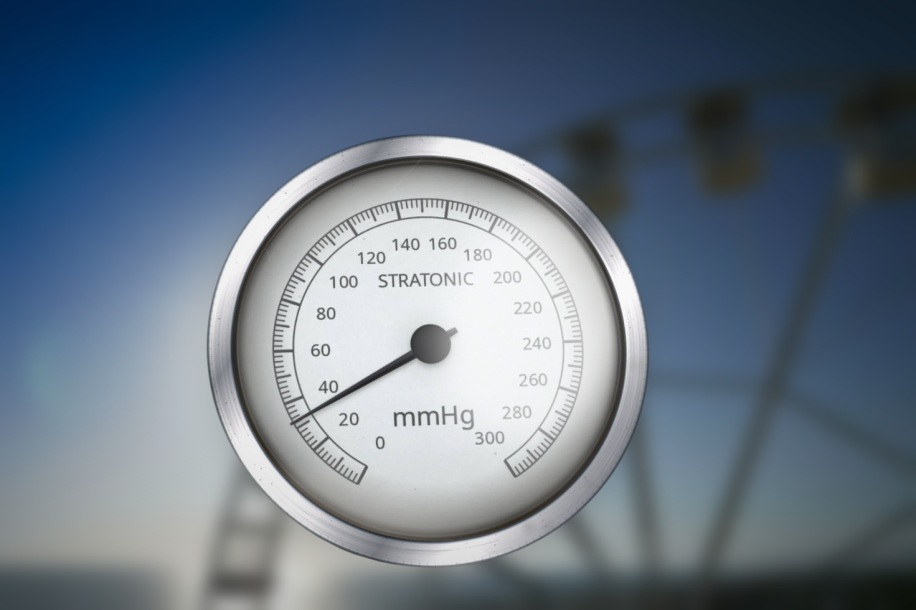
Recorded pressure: 32 mmHg
